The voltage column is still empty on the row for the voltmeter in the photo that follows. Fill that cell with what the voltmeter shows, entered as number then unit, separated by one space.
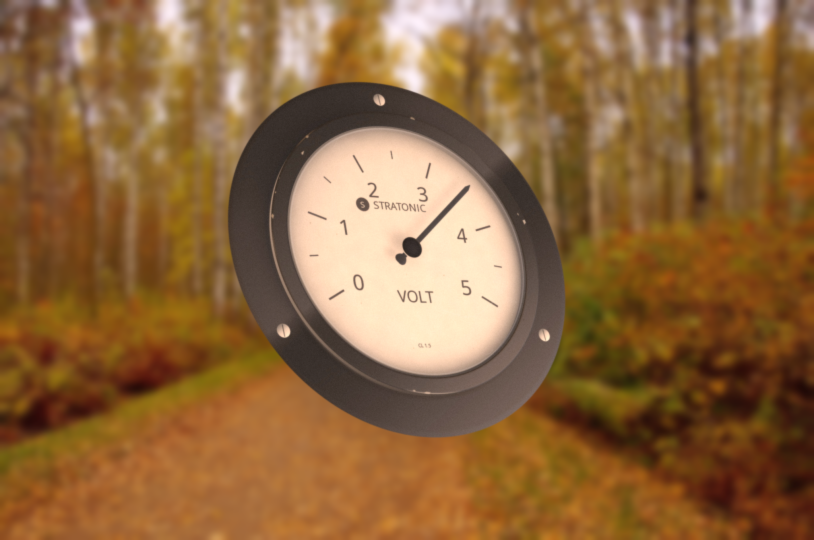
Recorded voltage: 3.5 V
